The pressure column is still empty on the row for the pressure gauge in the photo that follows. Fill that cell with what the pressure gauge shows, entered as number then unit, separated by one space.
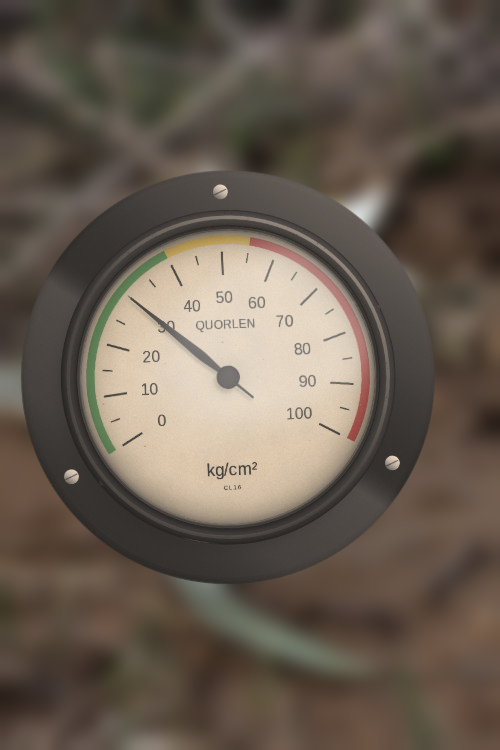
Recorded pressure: 30 kg/cm²
